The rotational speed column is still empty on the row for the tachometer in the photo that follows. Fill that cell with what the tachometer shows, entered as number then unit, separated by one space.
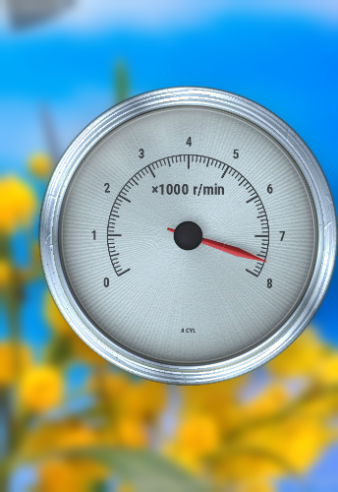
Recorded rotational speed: 7600 rpm
